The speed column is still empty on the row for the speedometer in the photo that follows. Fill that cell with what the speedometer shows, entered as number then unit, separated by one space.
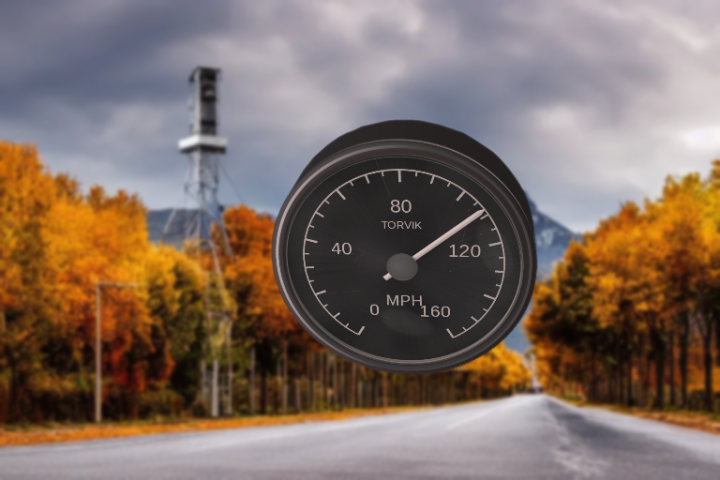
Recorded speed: 107.5 mph
